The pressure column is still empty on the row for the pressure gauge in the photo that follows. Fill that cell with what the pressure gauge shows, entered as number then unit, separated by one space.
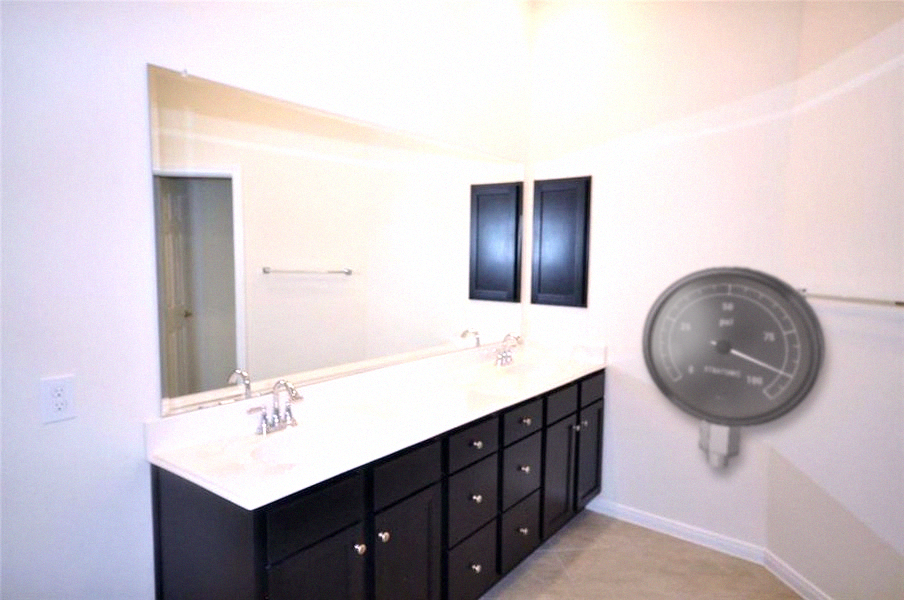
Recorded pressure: 90 psi
